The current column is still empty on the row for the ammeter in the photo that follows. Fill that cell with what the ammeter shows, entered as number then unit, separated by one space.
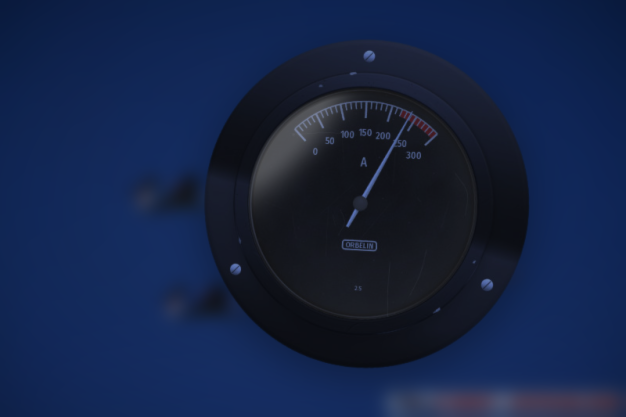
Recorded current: 240 A
